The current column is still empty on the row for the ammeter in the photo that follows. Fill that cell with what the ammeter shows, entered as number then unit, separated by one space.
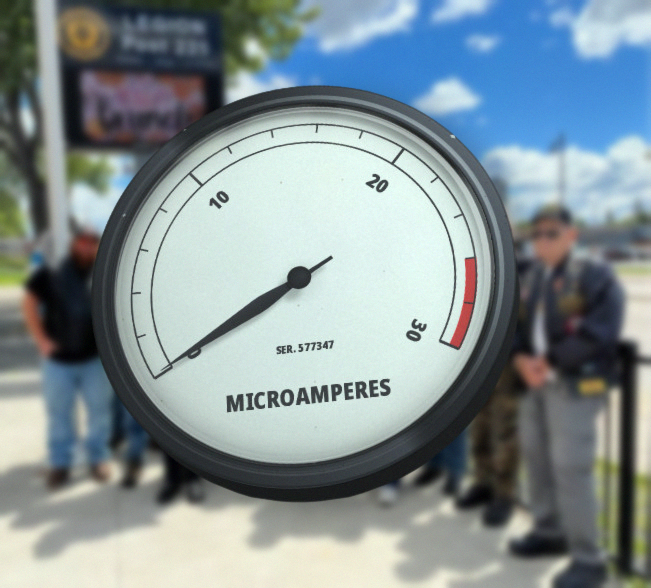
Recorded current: 0 µA
